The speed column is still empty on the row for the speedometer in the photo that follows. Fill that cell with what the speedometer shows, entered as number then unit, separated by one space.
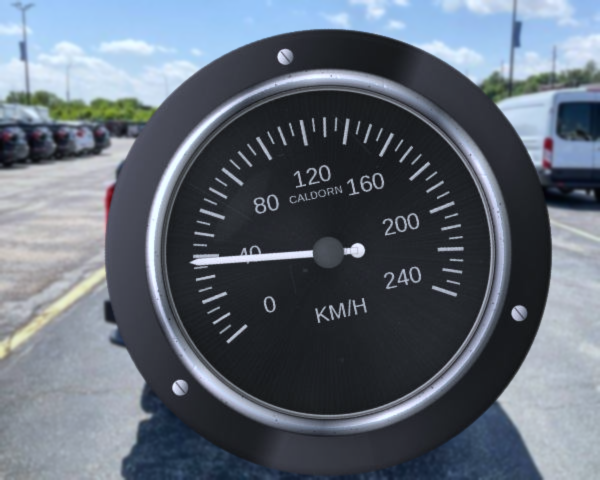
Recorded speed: 37.5 km/h
